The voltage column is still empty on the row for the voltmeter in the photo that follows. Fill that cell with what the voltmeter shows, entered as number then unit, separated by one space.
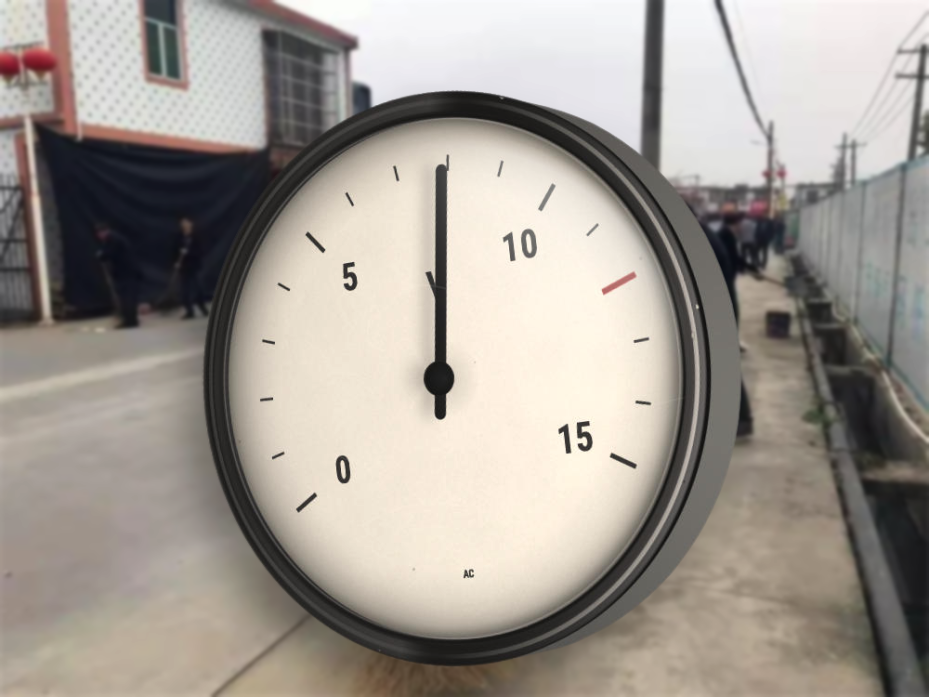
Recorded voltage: 8 V
